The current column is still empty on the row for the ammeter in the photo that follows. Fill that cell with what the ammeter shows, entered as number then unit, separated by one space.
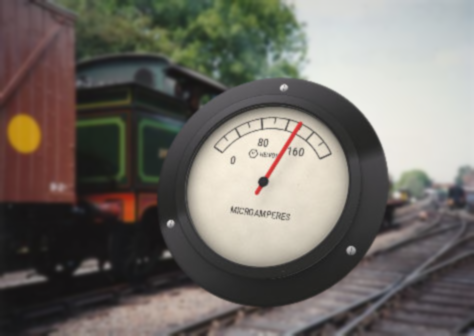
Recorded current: 140 µA
